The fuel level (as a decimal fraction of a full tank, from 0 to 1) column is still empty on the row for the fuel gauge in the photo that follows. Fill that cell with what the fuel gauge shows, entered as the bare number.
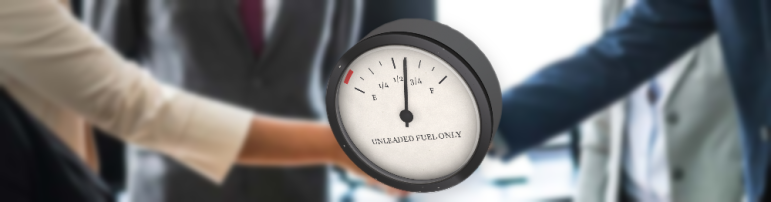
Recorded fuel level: 0.625
